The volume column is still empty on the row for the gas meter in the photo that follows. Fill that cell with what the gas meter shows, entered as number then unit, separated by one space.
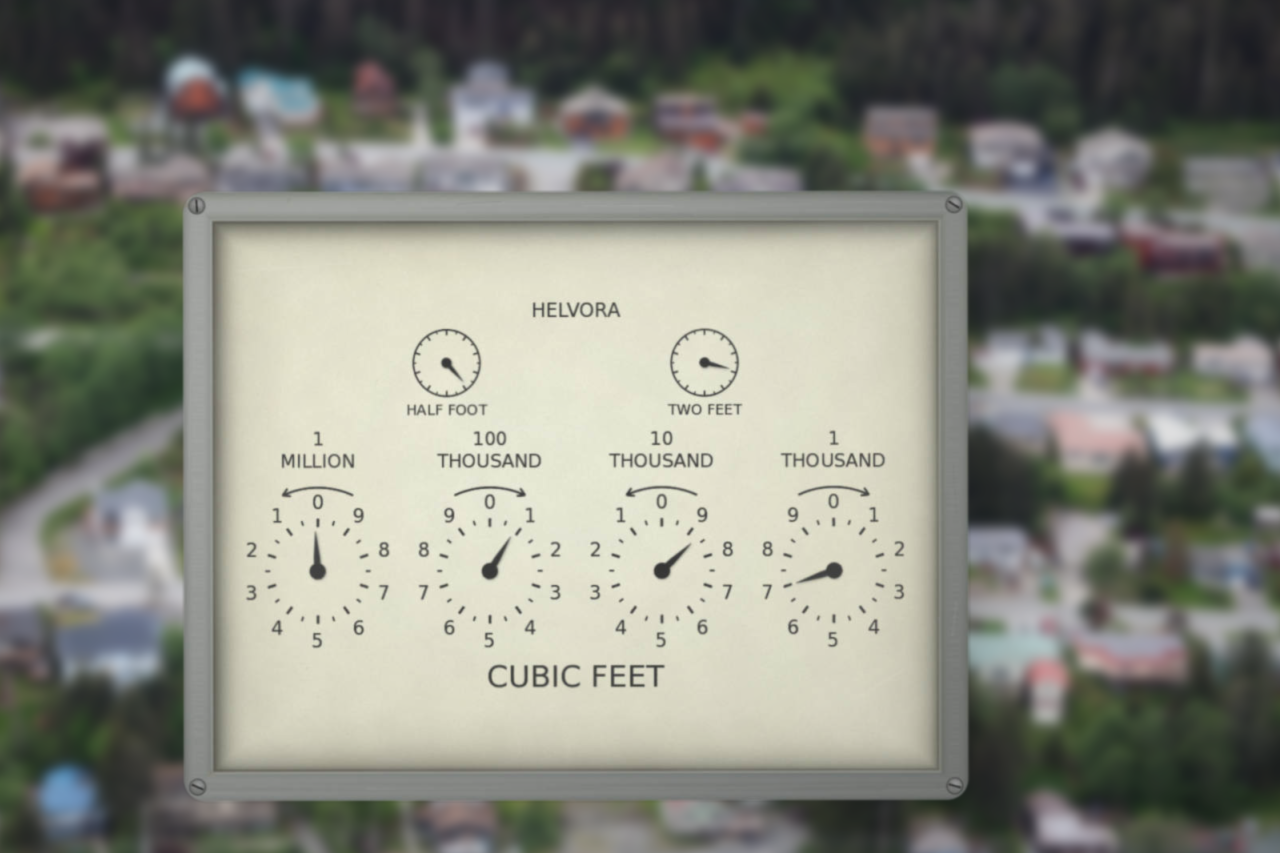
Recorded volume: 8700 ft³
